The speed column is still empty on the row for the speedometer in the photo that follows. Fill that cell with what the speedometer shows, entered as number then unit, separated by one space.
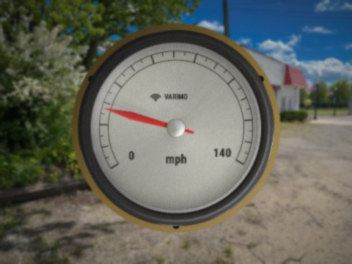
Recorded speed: 27.5 mph
